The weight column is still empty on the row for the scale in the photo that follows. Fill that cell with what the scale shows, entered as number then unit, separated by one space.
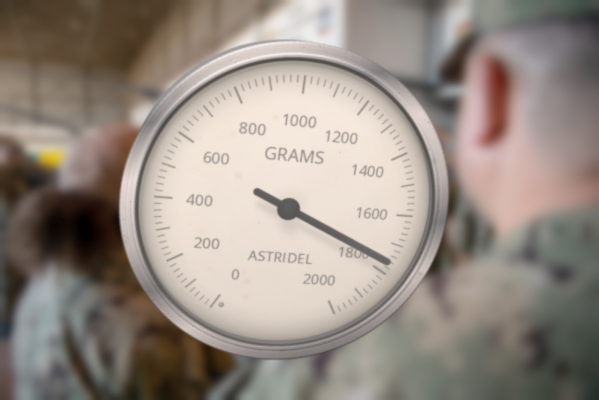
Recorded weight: 1760 g
